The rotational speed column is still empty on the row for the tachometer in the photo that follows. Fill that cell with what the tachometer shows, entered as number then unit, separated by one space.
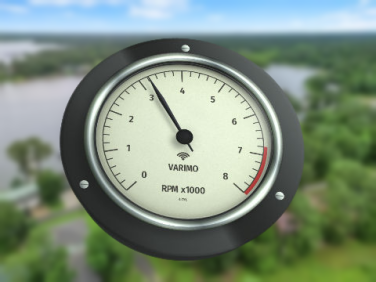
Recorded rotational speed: 3200 rpm
